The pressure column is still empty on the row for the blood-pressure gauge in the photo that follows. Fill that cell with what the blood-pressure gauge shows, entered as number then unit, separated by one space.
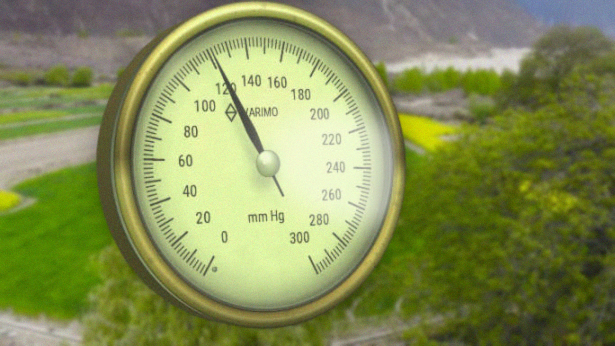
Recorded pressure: 120 mmHg
